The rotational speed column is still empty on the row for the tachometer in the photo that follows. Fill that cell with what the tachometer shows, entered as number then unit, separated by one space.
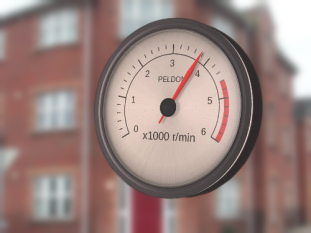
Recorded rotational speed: 3800 rpm
